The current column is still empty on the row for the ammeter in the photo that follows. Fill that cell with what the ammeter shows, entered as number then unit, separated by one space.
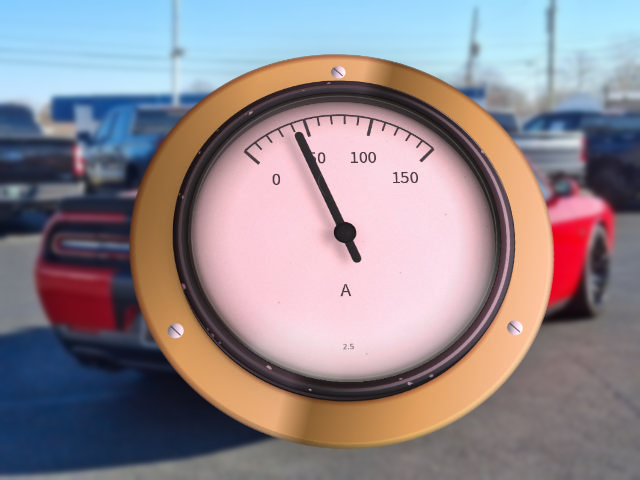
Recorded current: 40 A
